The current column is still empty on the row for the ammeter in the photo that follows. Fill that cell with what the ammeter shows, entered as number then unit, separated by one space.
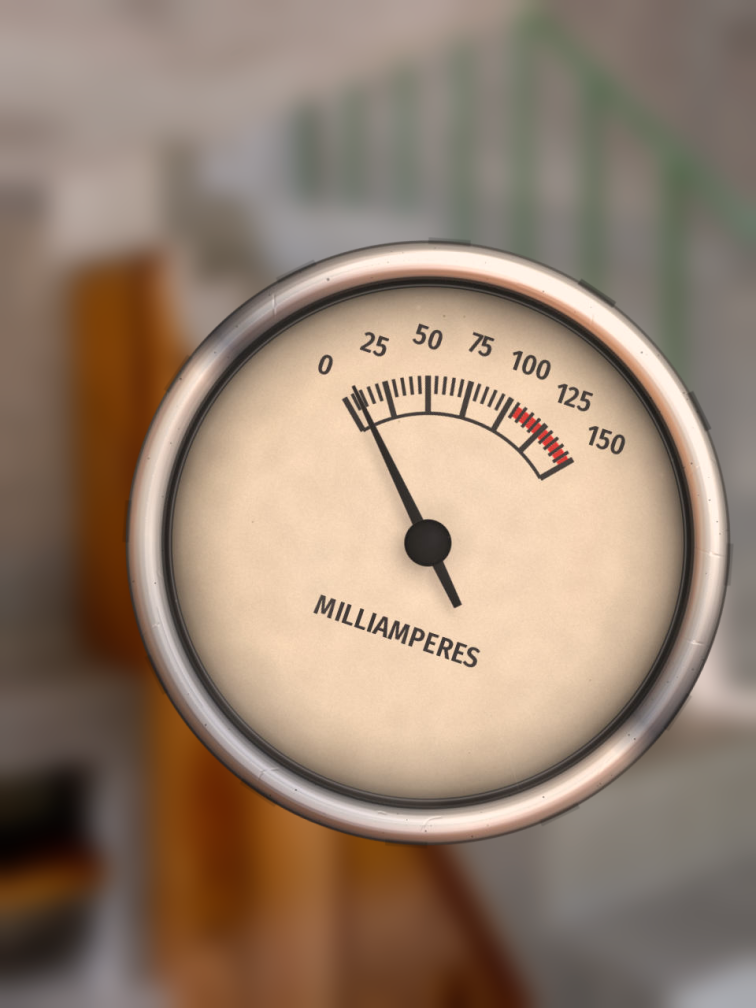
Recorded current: 7.5 mA
